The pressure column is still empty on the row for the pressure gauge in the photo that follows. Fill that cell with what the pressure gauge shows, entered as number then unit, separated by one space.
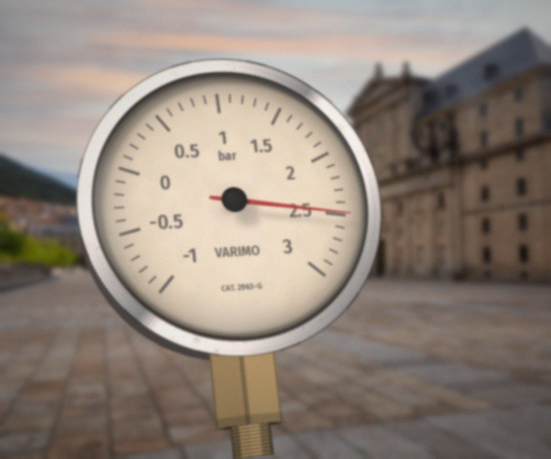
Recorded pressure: 2.5 bar
